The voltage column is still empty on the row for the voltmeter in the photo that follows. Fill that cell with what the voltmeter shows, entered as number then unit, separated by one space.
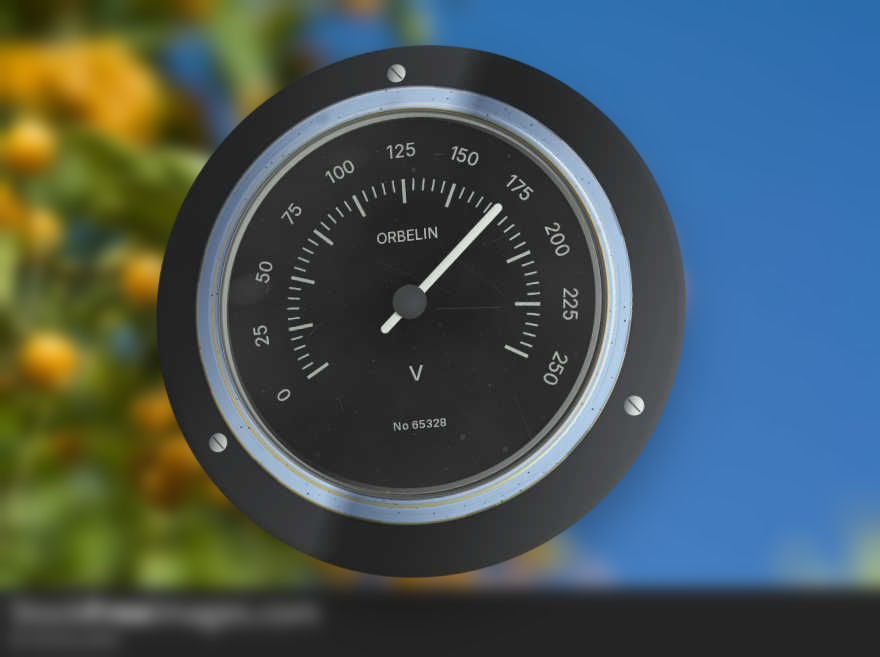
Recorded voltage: 175 V
